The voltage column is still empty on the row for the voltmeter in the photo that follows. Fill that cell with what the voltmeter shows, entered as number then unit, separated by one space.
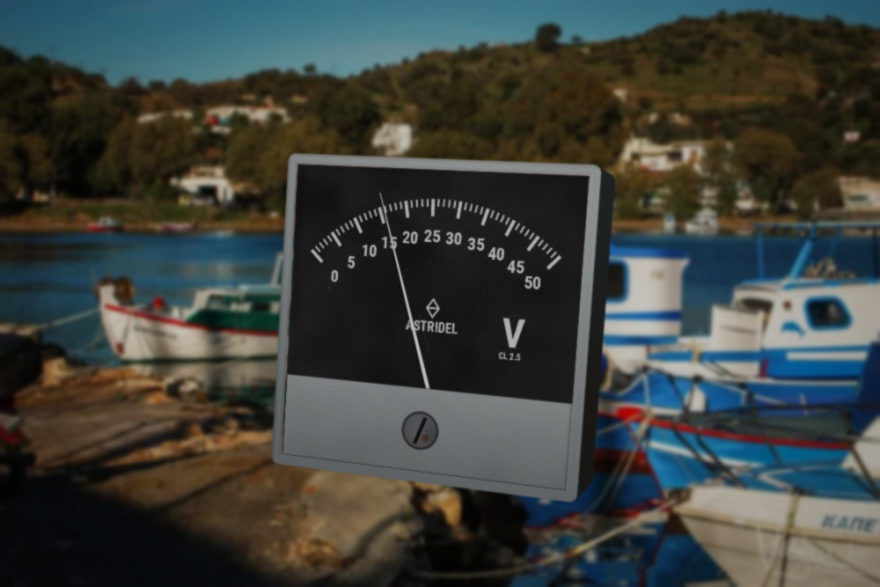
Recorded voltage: 16 V
